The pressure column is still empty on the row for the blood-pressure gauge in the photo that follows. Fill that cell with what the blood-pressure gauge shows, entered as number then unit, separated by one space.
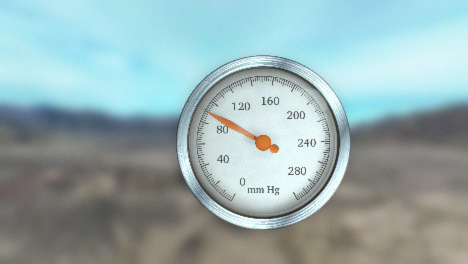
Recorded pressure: 90 mmHg
